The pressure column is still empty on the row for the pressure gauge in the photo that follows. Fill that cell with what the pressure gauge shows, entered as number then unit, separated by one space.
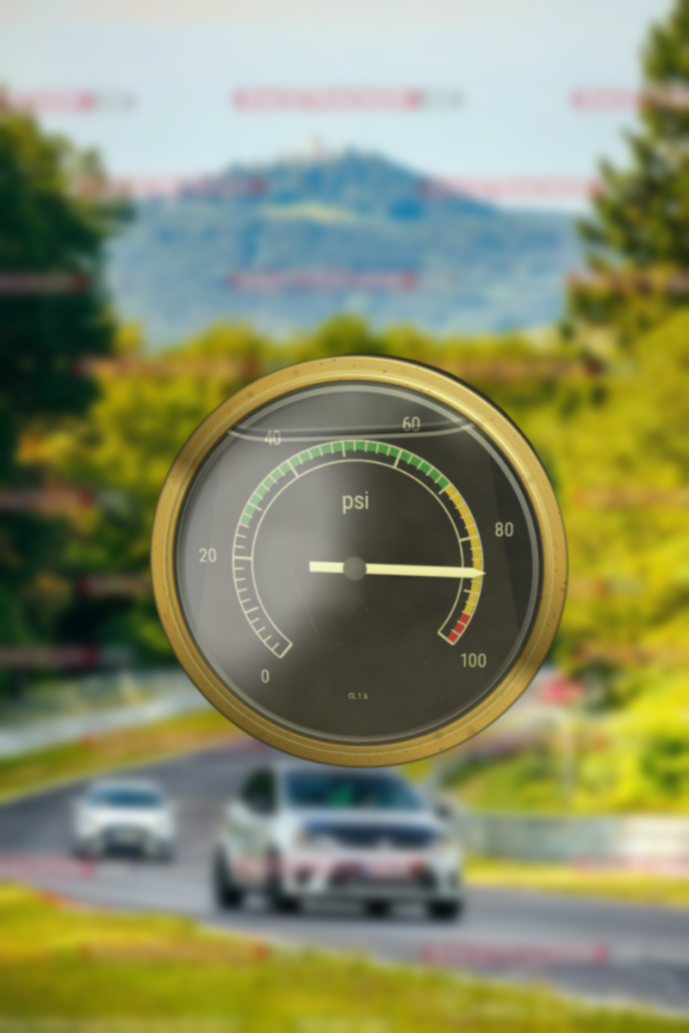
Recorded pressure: 86 psi
